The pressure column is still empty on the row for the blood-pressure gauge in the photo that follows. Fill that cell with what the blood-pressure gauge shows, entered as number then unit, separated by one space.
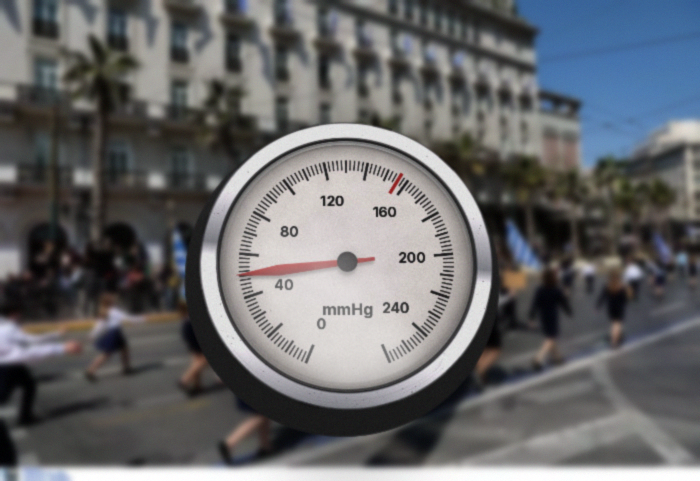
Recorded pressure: 50 mmHg
